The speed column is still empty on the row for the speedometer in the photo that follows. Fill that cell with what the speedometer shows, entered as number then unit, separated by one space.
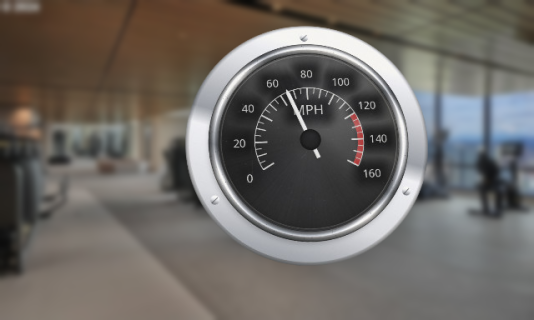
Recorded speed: 65 mph
